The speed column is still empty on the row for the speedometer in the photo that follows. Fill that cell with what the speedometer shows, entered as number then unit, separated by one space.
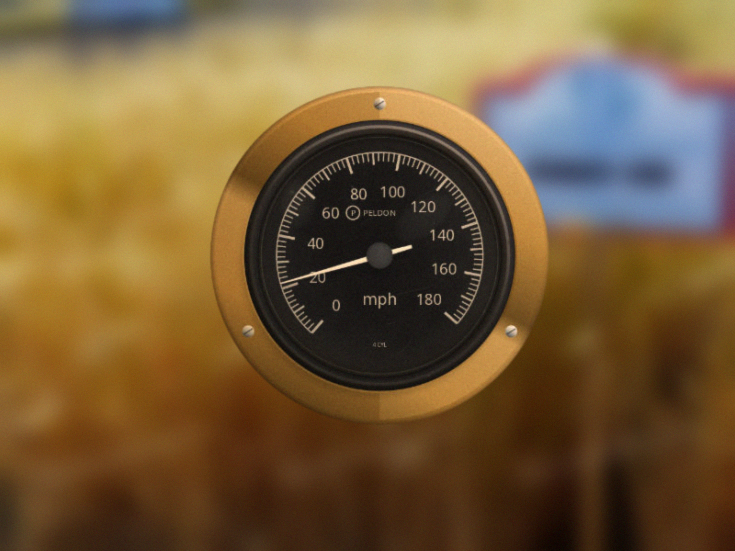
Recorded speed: 22 mph
